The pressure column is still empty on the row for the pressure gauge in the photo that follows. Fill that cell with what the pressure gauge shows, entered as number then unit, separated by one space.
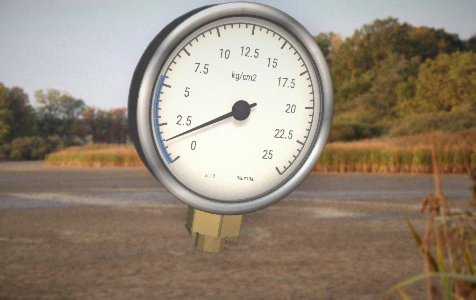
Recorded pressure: 1.5 kg/cm²
